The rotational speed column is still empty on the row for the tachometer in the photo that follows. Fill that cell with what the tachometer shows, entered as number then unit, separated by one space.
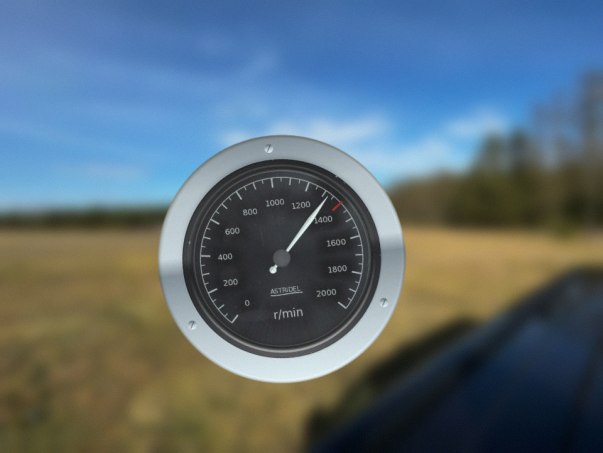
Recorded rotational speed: 1325 rpm
